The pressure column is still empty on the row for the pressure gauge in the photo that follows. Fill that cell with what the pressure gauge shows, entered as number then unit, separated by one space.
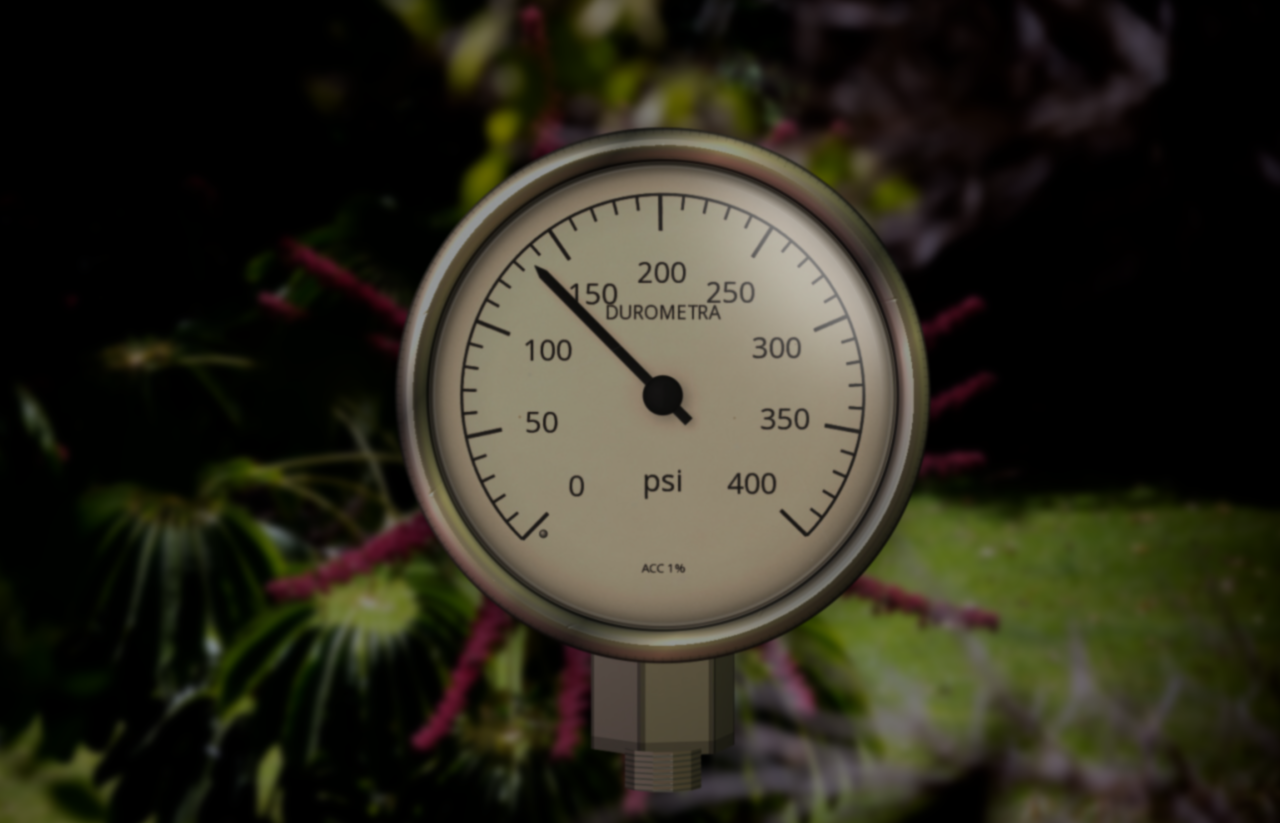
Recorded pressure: 135 psi
